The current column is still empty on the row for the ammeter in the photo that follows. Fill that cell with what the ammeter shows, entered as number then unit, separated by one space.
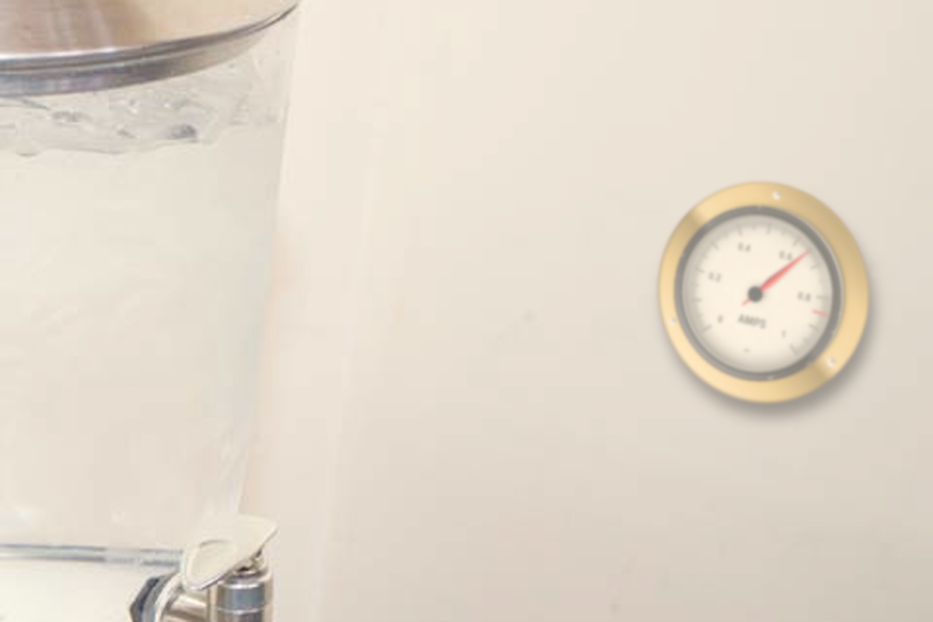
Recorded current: 0.65 A
